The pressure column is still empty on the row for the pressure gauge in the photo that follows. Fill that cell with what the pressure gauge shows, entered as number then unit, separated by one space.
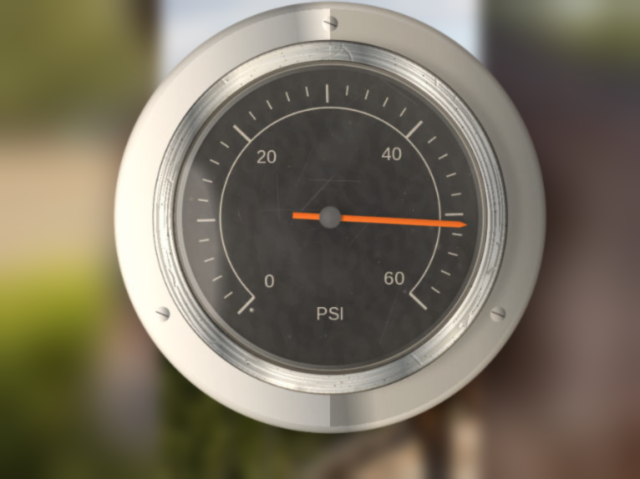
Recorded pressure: 51 psi
